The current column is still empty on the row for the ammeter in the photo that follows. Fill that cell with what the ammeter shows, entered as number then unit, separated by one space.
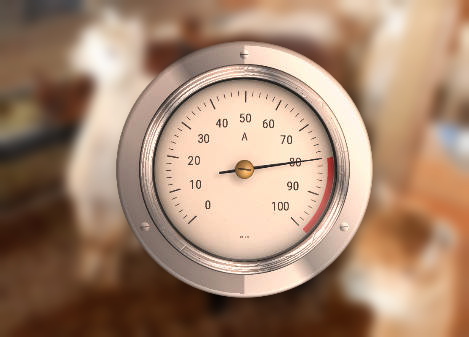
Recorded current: 80 A
